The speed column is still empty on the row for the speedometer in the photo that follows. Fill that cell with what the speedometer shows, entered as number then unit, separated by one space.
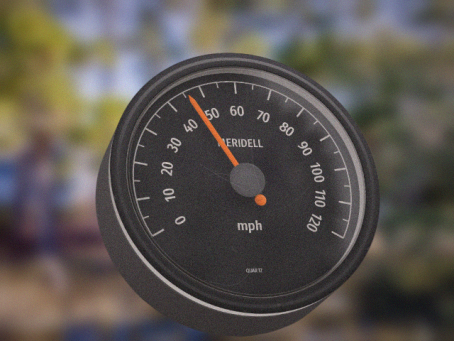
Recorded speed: 45 mph
